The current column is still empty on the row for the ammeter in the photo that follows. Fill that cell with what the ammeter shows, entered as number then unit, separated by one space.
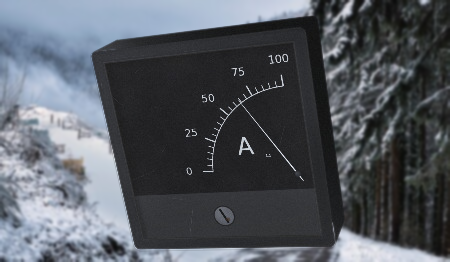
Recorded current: 65 A
